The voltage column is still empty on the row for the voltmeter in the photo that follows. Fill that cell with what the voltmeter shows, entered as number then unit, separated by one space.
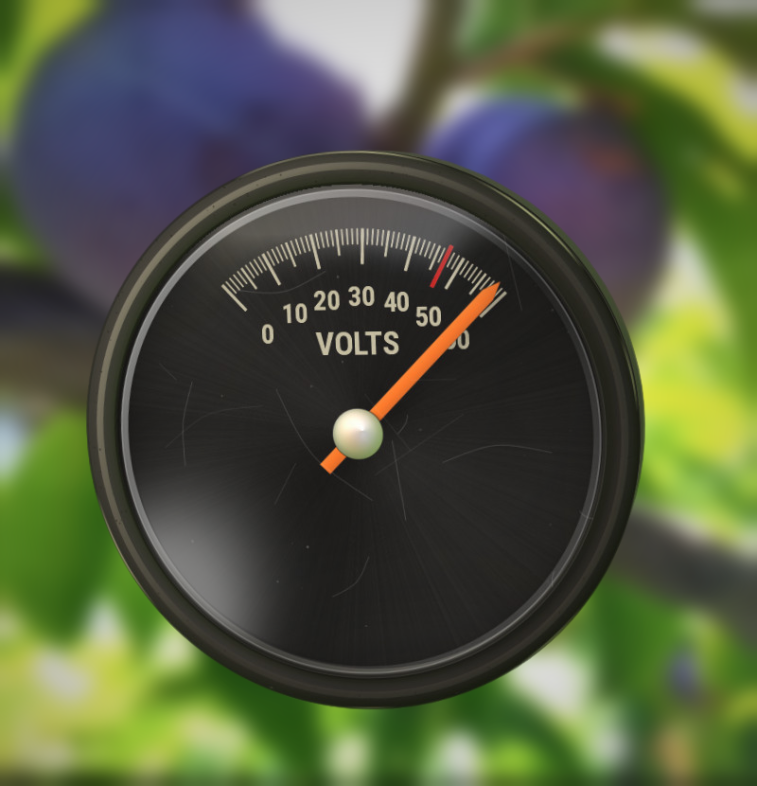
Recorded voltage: 58 V
